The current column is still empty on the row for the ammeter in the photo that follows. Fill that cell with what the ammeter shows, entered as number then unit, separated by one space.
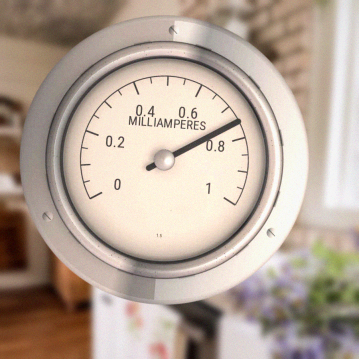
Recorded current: 0.75 mA
